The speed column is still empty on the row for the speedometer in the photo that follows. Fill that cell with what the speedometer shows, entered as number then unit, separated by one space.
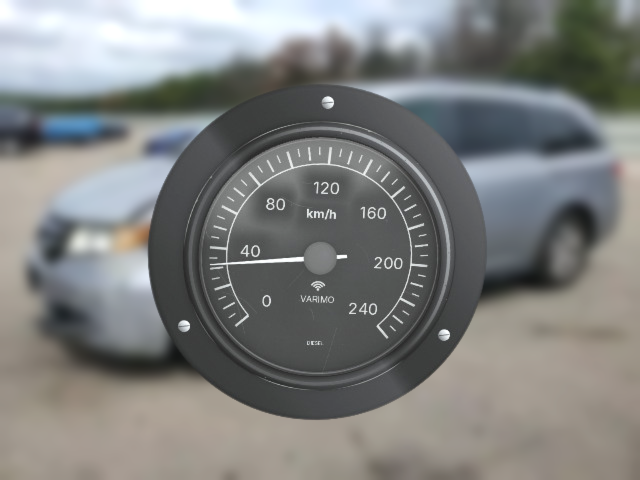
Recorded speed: 32.5 km/h
